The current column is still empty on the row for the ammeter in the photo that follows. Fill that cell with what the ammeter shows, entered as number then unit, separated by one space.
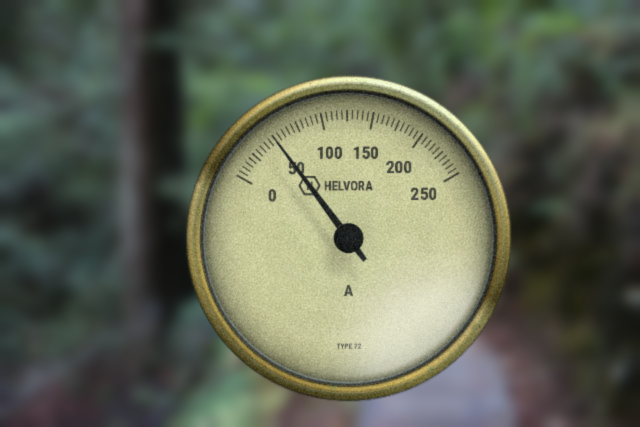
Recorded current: 50 A
